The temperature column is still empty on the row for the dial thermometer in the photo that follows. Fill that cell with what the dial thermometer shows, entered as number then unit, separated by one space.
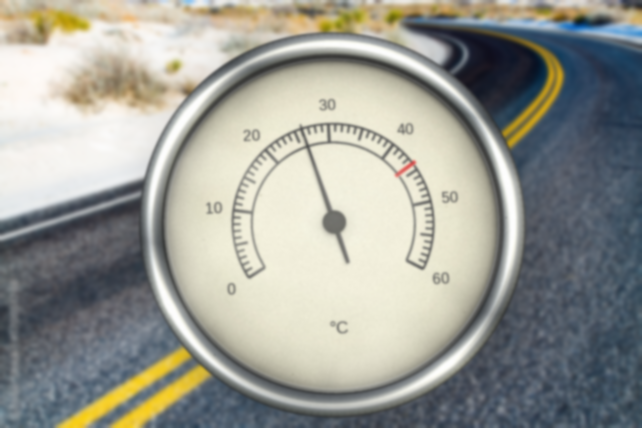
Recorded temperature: 26 °C
